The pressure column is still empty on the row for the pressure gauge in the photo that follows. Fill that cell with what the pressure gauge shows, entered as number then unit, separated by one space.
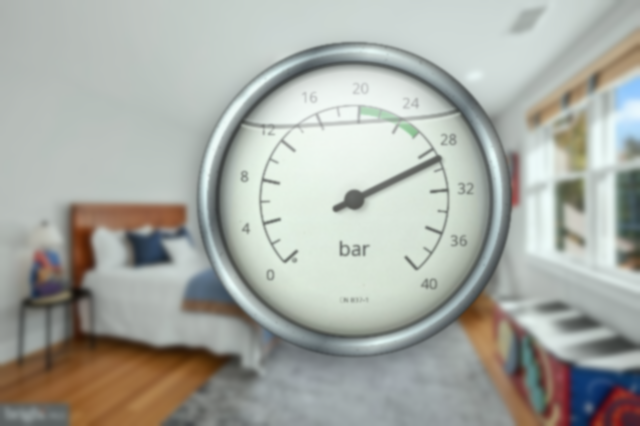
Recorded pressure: 29 bar
